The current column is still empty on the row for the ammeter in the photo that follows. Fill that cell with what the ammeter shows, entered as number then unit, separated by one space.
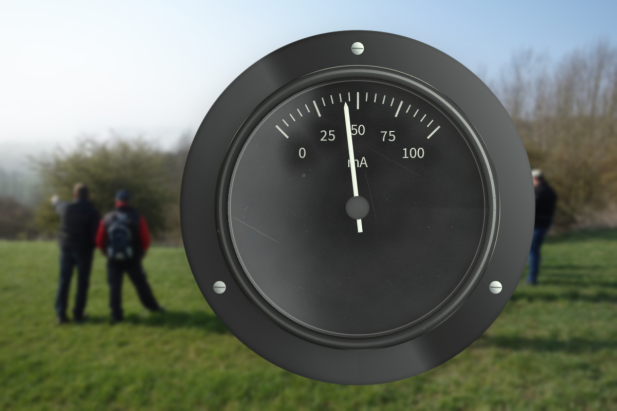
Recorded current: 42.5 mA
